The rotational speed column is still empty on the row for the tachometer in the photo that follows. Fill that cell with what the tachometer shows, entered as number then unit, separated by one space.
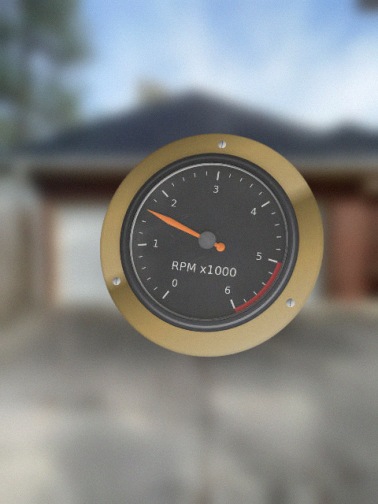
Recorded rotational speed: 1600 rpm
